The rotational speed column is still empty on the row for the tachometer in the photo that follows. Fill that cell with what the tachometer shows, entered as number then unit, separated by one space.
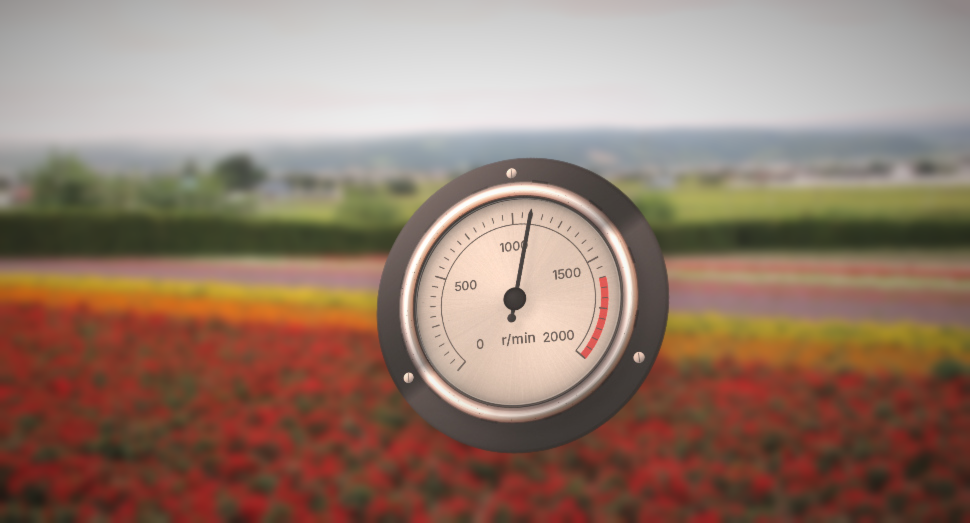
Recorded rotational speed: 1100 rpm
